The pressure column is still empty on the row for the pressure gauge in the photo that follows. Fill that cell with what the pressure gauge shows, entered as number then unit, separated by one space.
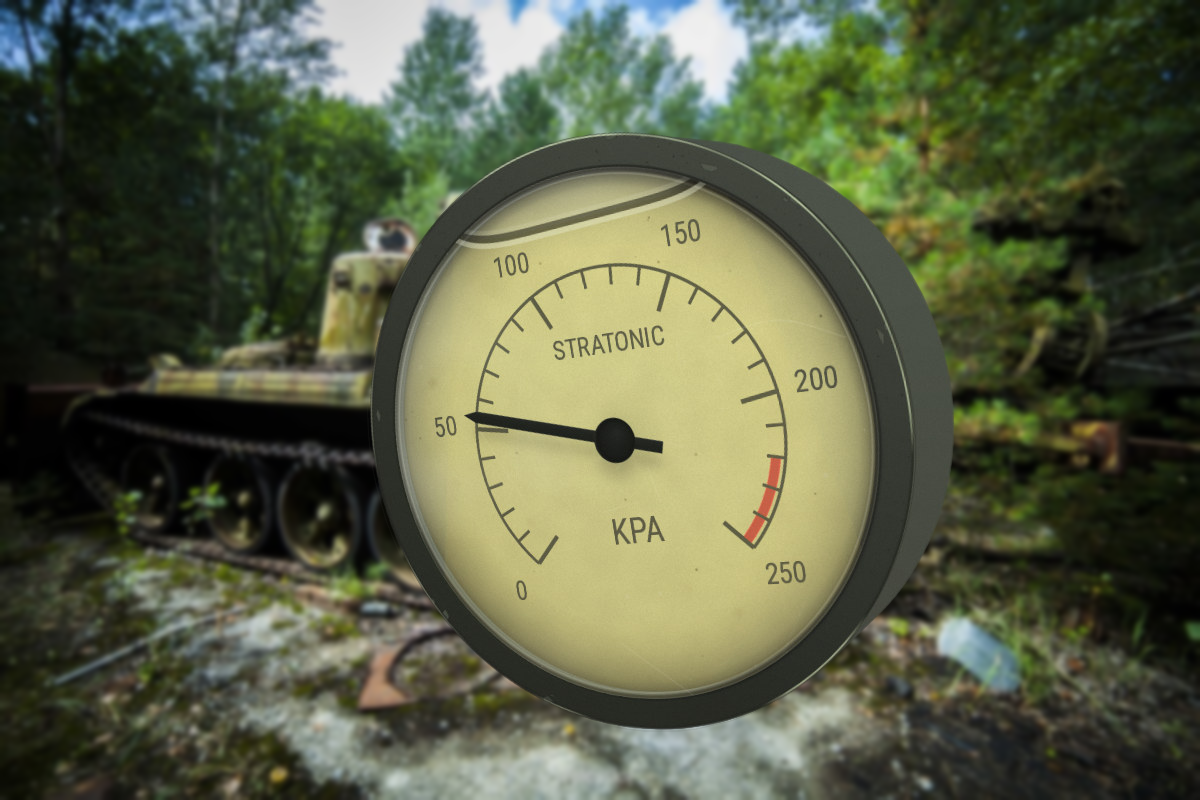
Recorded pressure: 55 kPa
